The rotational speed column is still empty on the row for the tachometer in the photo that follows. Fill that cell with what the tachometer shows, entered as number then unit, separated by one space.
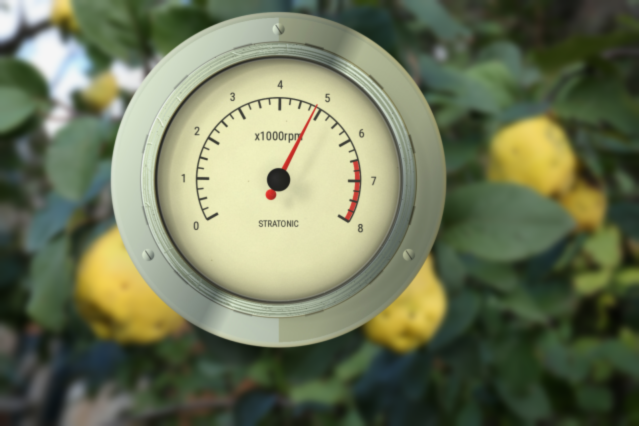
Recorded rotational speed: 4875 rpm
